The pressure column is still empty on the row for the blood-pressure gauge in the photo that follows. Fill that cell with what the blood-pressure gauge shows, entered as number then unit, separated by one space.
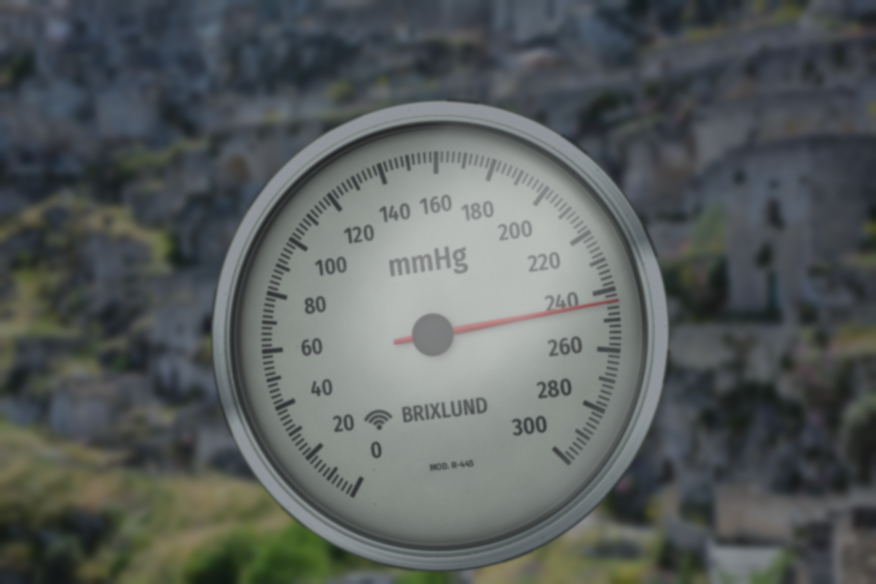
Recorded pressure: 244 mmHg
